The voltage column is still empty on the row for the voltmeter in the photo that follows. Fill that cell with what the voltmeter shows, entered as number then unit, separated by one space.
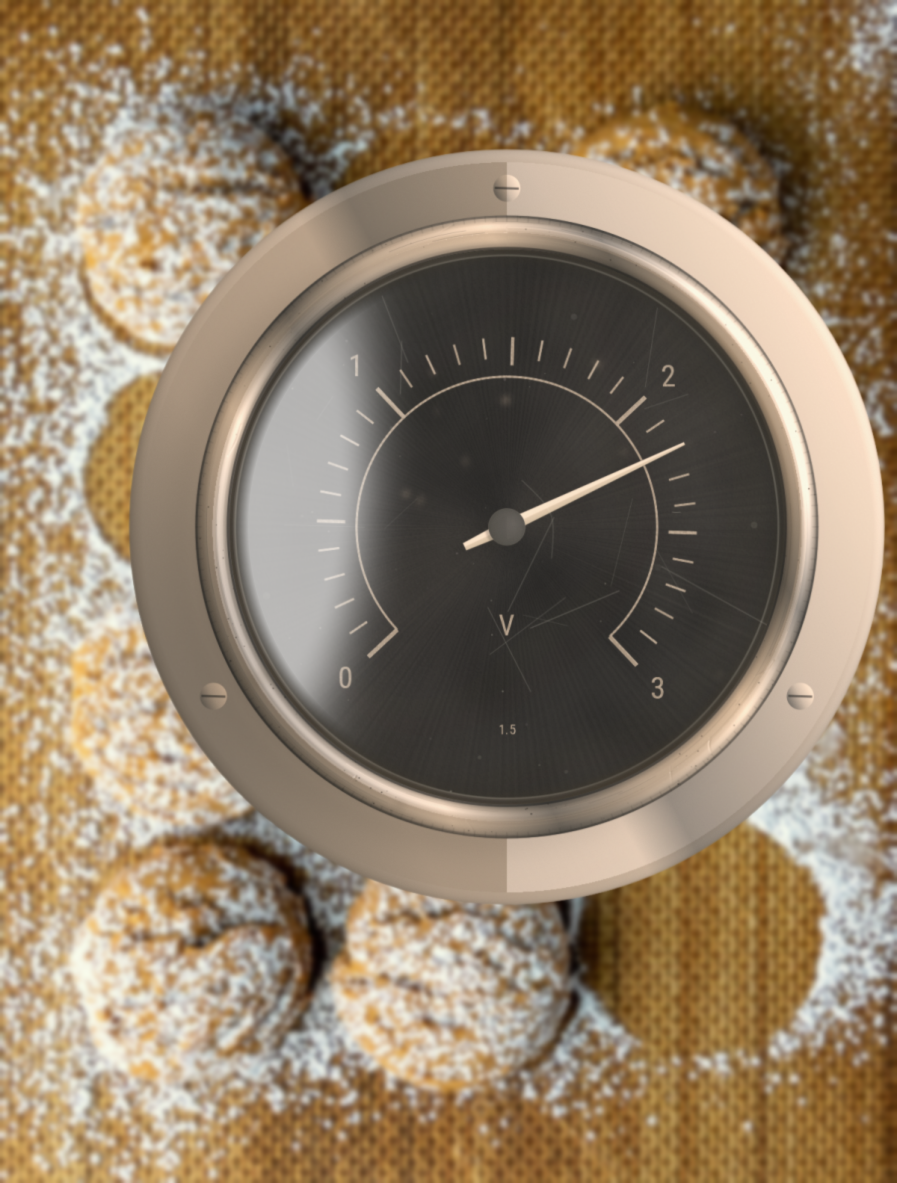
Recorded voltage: 2.2 V
